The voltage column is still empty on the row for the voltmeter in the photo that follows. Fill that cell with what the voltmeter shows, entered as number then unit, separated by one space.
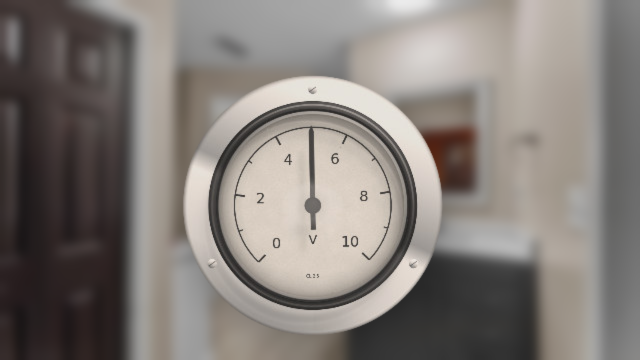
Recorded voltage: 5 V
